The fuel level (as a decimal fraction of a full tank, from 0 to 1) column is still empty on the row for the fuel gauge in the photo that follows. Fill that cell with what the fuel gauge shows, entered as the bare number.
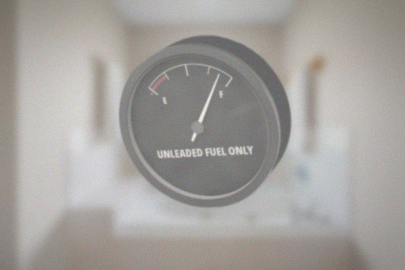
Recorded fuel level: 0.875
